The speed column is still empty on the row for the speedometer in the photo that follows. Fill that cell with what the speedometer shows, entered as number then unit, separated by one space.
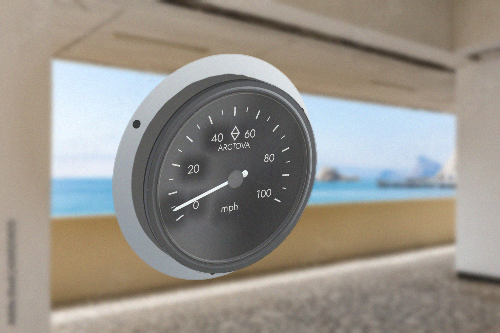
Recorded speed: 5 mph
